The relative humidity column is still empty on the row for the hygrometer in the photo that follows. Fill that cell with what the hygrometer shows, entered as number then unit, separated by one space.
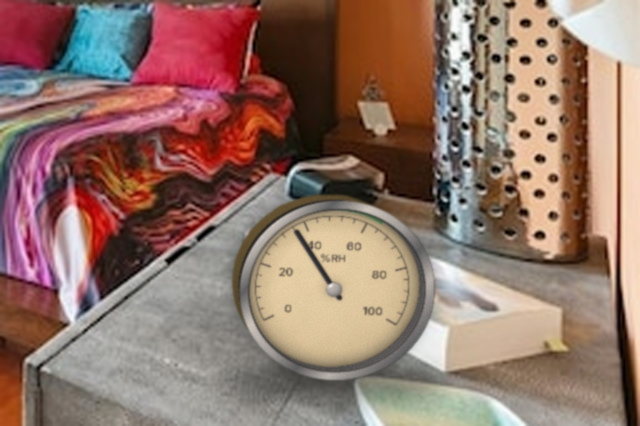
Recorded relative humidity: 36 %
